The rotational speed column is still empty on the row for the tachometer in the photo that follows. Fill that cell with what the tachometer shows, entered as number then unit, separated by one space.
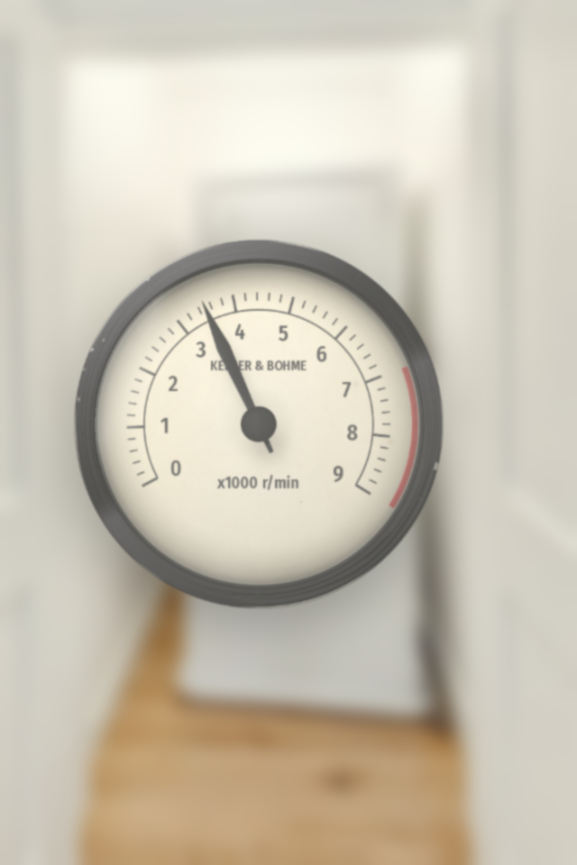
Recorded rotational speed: 3500 rpm
